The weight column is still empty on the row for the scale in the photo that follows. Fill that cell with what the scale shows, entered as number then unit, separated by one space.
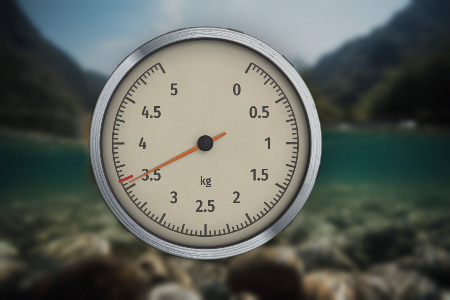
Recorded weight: 3.55 kg
